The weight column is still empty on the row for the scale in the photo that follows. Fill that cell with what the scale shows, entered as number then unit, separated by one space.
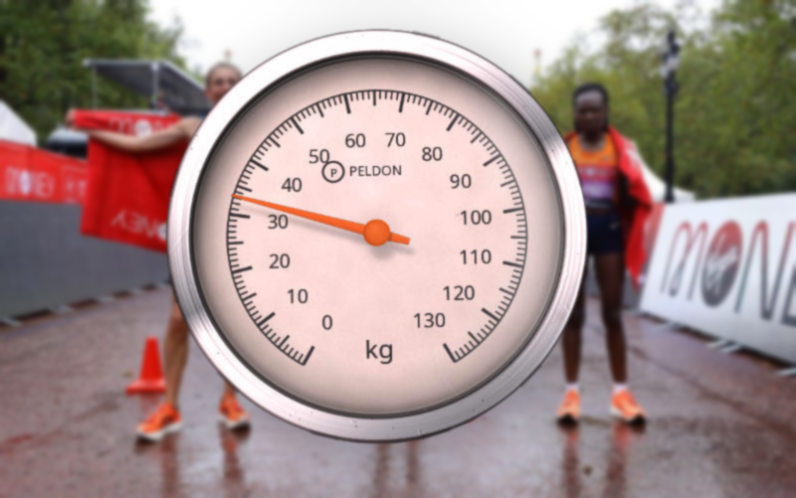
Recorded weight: 33 kg
